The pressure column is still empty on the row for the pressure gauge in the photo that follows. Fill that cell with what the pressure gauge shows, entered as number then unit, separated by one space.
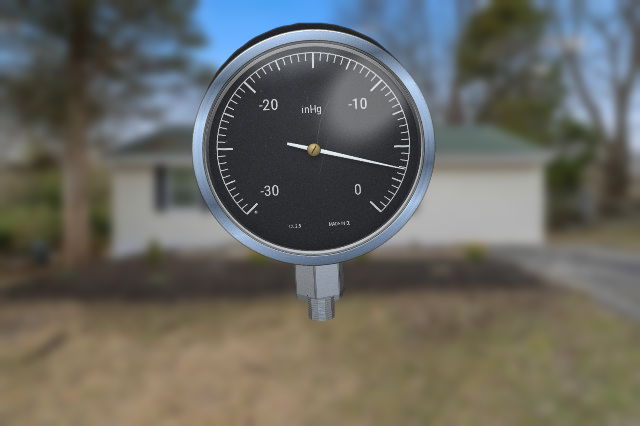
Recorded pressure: -3.5 inHg
